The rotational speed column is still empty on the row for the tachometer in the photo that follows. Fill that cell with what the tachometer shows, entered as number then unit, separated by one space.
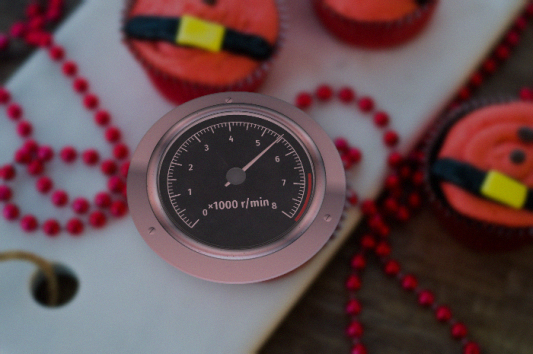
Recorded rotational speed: 5500 rpm
